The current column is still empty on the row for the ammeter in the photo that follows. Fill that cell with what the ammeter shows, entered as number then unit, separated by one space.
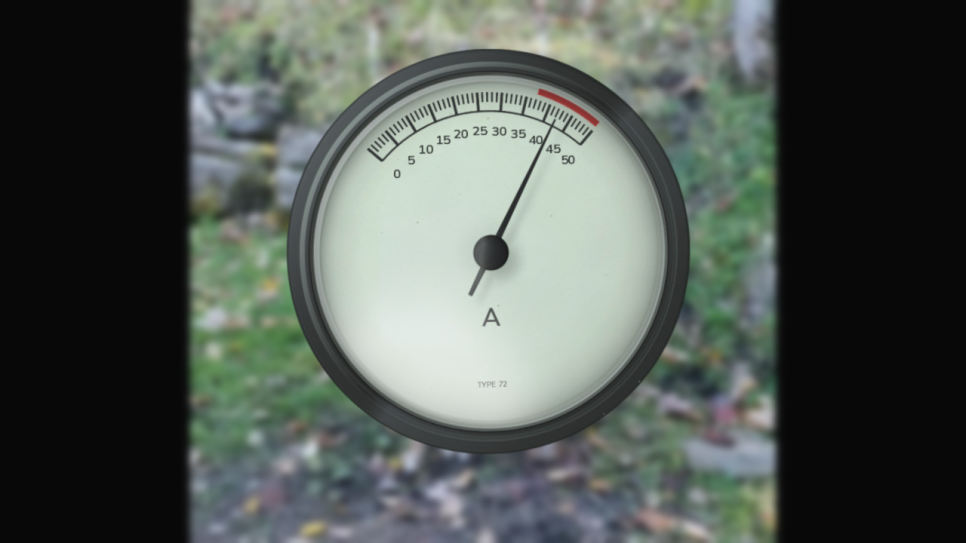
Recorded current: 42 A
